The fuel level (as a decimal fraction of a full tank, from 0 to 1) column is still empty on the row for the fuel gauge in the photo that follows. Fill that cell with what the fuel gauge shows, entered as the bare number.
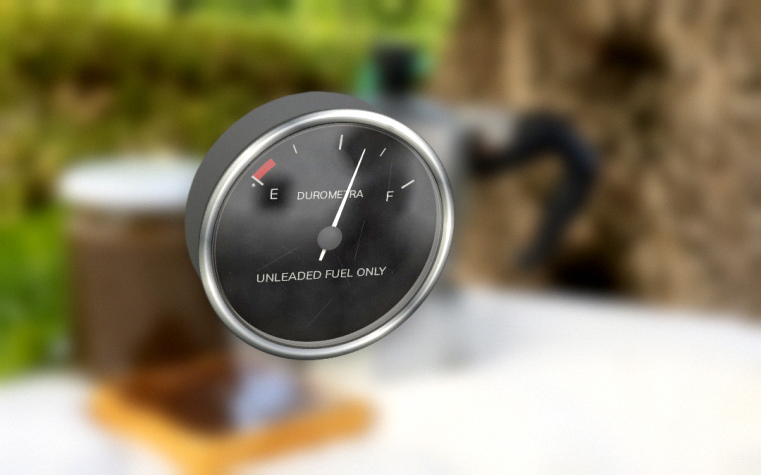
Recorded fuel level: 0.625
